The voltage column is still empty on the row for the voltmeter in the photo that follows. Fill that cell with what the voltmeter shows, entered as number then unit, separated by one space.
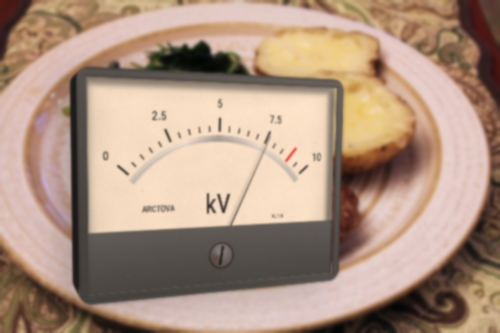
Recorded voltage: 7.5 kV
